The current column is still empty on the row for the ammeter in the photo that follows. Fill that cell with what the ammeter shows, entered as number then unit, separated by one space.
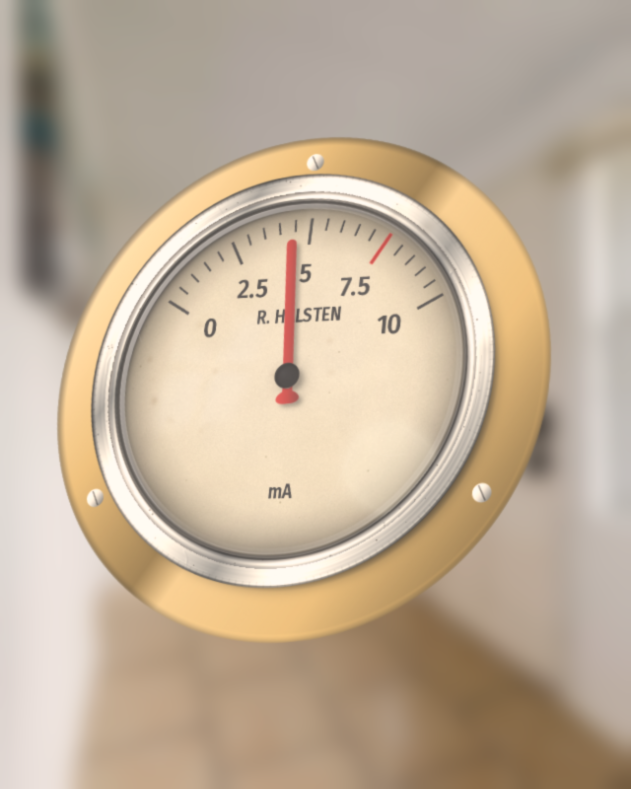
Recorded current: 4.5 mA
